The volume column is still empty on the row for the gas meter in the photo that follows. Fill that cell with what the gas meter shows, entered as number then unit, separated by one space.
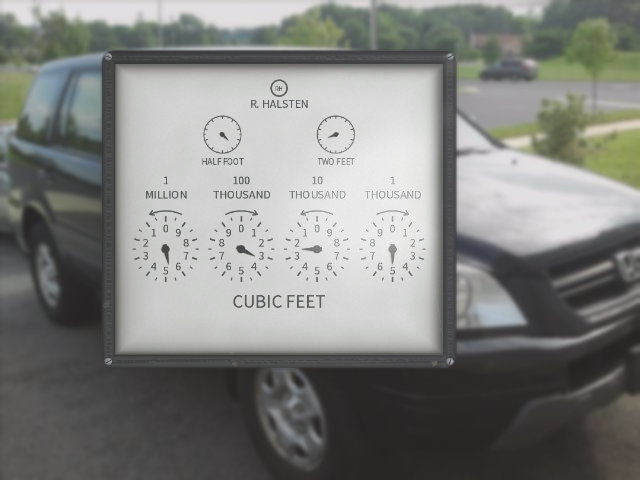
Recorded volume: 532500 ft³
